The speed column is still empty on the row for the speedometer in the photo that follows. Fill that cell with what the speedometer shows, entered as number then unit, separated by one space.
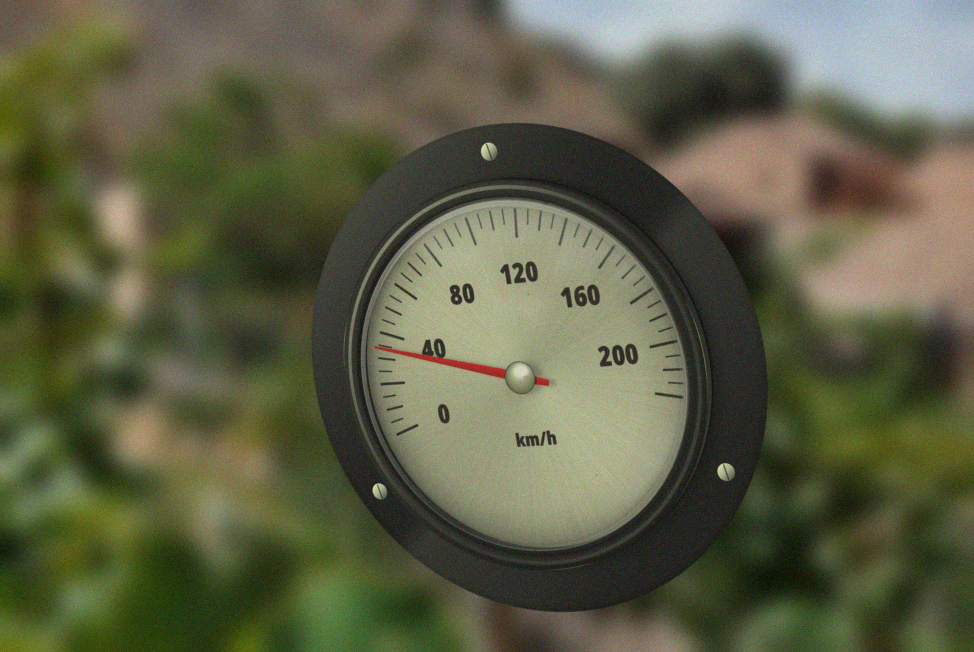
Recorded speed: 35 km/h
